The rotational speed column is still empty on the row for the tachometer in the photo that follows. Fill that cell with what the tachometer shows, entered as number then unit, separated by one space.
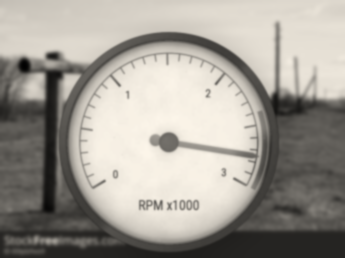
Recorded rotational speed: 2750 rpm
